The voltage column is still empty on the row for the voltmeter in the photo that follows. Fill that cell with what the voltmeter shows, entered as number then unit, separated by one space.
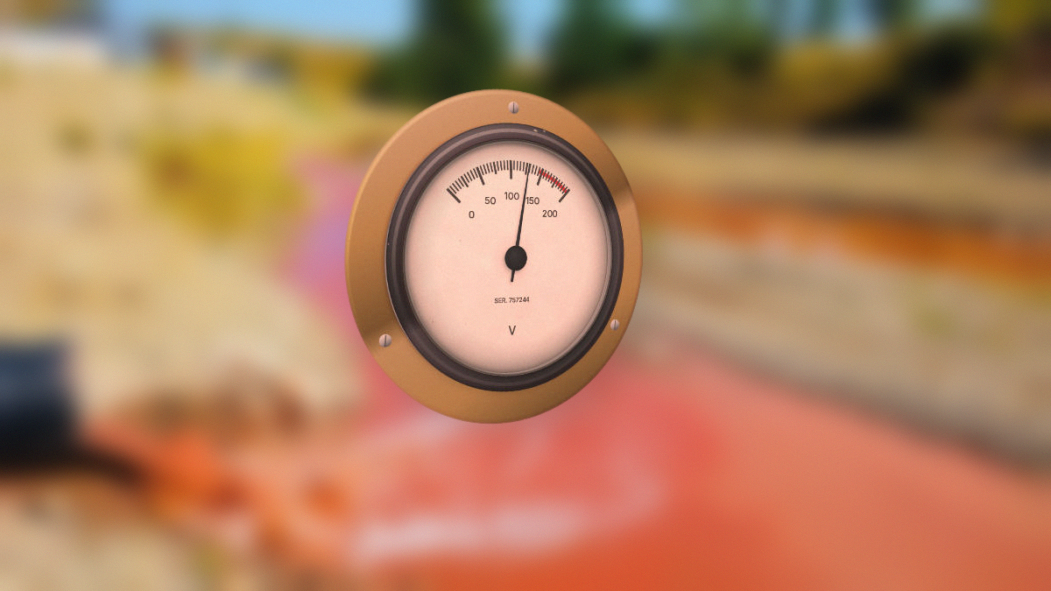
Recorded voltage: 125 V
